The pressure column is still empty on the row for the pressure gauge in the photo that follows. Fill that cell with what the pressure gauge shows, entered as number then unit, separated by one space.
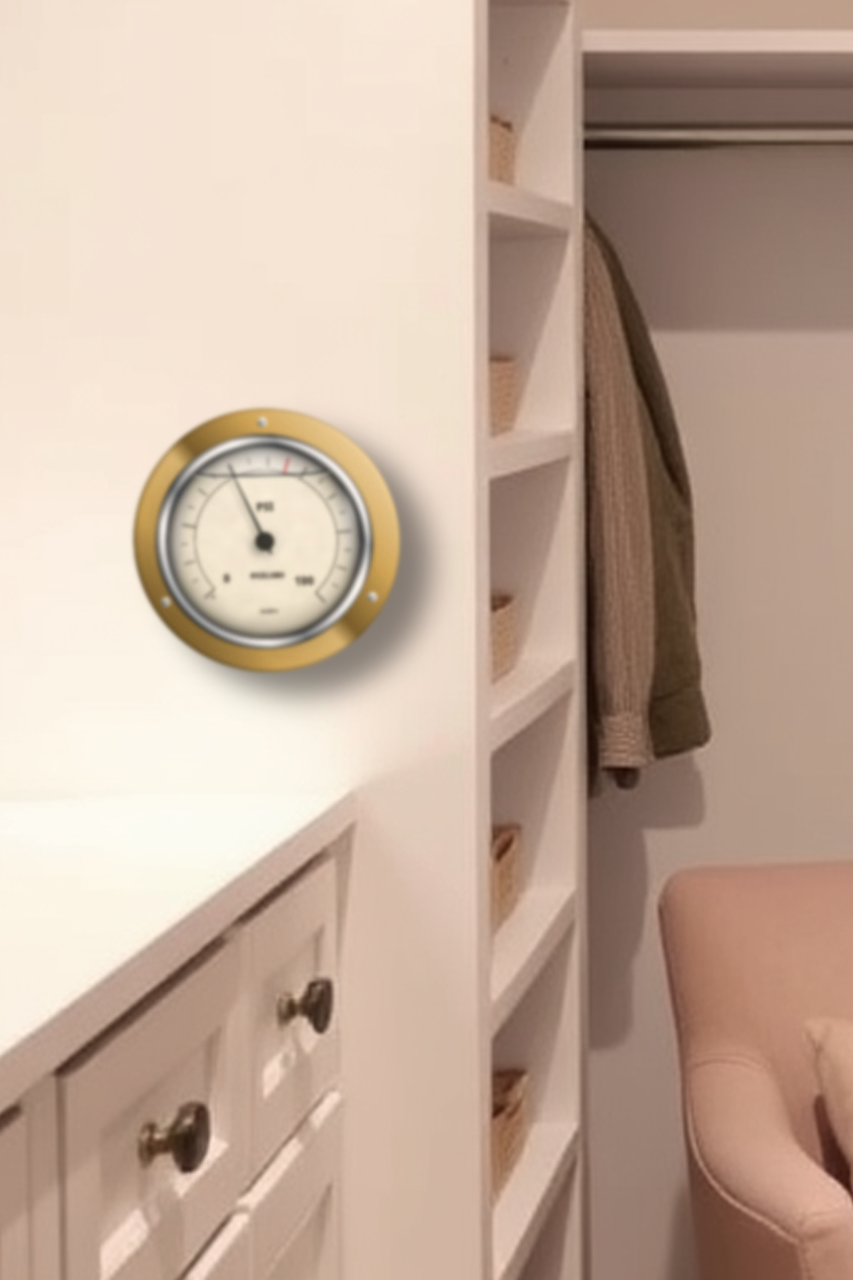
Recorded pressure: 40 psi
